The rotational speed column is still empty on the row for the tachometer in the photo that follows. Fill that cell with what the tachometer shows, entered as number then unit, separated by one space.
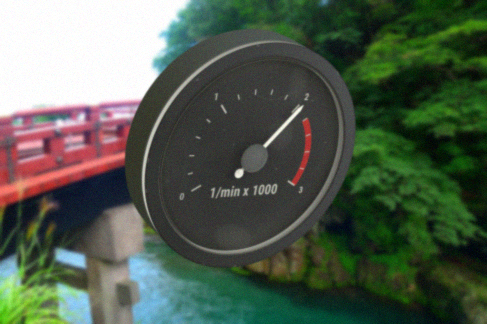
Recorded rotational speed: 2000 rpm
